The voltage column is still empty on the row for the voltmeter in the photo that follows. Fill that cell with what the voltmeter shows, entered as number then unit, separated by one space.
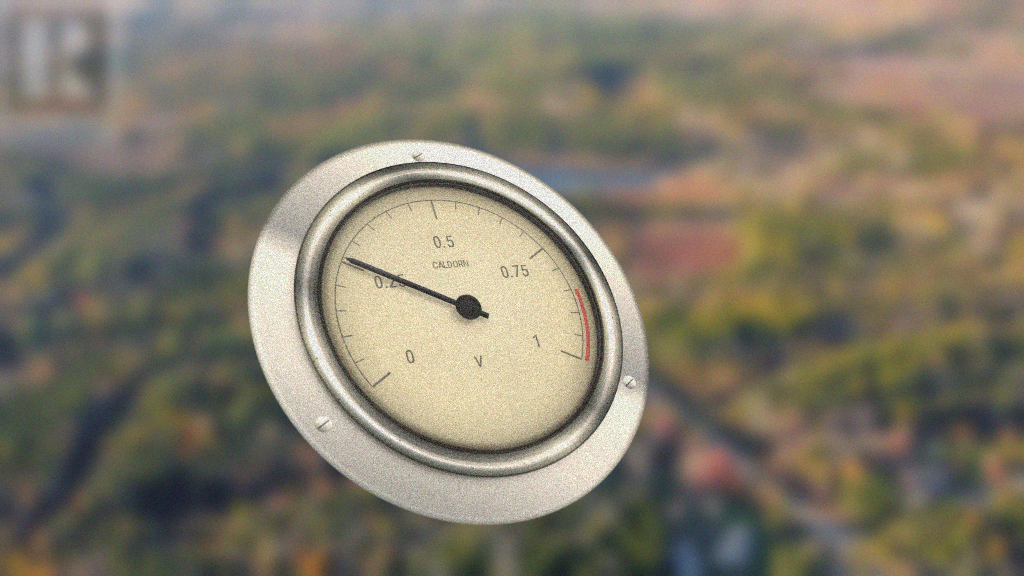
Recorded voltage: 0.25 V
